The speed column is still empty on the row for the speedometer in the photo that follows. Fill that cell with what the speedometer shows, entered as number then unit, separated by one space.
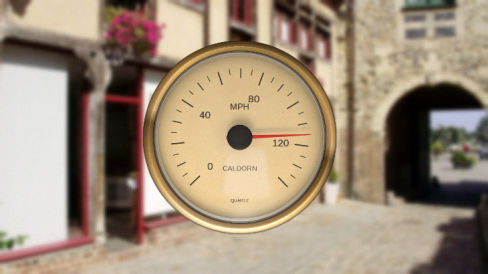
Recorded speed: 115 mph
